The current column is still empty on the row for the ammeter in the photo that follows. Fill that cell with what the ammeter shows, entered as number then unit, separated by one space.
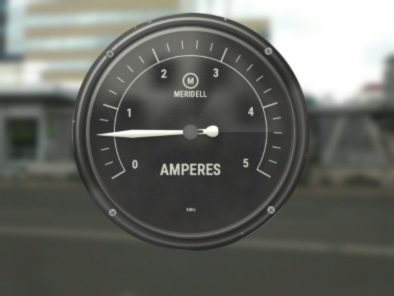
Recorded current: 0.6 A
